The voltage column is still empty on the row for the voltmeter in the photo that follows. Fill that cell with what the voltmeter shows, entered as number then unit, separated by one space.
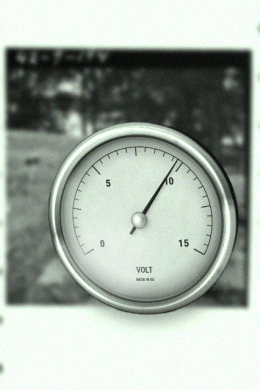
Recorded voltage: 9.75 V
